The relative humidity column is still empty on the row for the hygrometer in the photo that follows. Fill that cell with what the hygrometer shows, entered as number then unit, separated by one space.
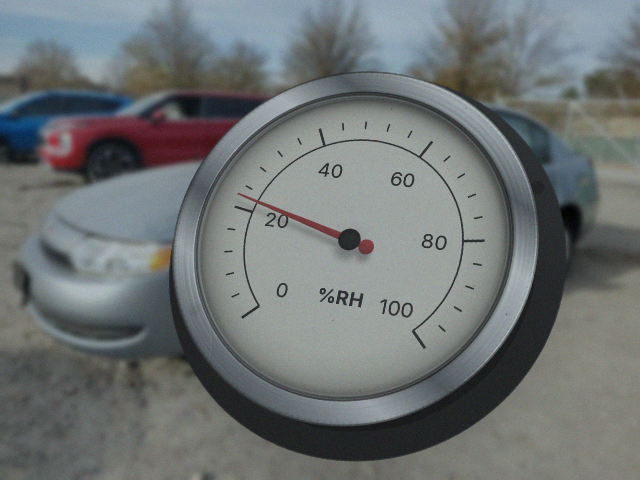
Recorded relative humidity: 22 %
